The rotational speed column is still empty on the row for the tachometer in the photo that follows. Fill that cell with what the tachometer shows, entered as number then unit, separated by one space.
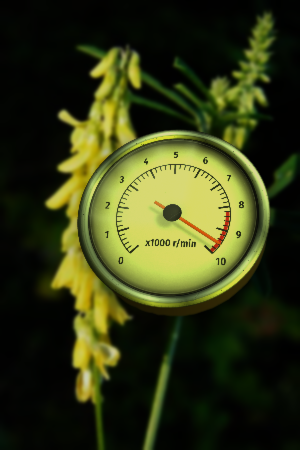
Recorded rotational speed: 9600 rpm
